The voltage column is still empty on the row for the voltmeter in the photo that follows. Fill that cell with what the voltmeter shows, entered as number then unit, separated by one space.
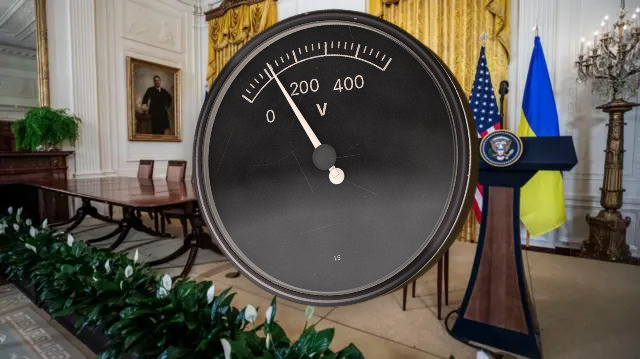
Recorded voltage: 120 V
